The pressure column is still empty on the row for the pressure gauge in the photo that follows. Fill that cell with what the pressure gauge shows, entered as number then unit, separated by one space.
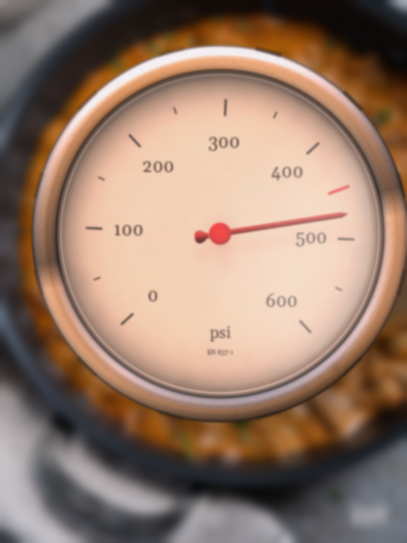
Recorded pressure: 475 psi
